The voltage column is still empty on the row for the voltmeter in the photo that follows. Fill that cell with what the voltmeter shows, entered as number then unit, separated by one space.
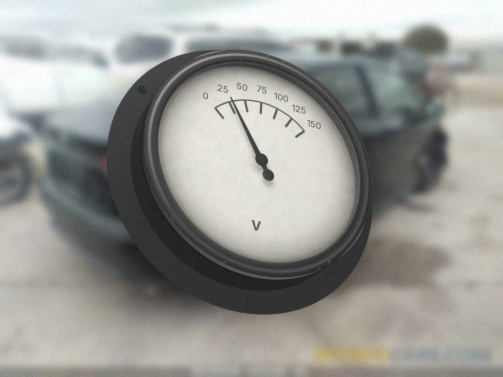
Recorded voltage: 25 V
